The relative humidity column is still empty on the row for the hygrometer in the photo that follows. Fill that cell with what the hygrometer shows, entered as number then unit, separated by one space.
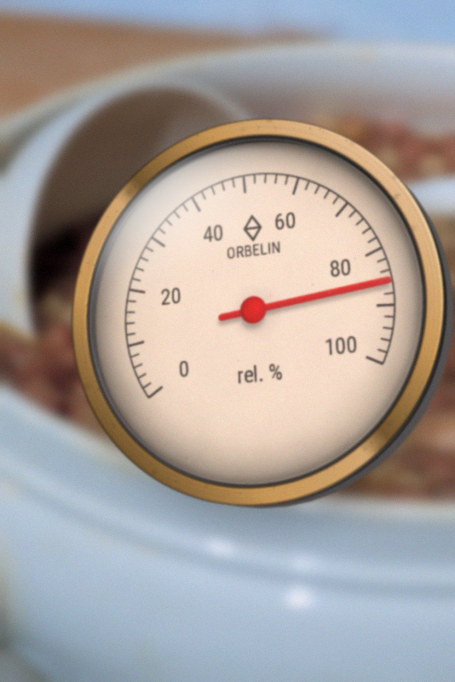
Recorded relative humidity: 86 %
